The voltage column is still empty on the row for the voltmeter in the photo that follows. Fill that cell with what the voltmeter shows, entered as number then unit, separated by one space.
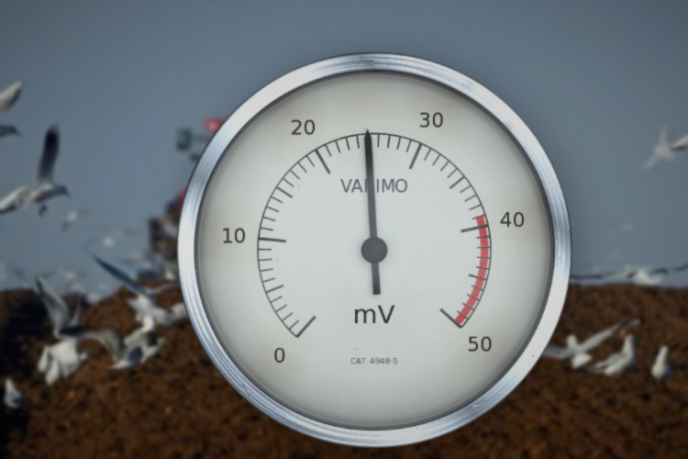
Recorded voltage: 25 mV
